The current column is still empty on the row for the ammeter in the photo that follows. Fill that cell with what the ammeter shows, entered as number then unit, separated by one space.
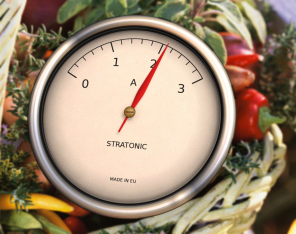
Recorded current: 2.1 A
